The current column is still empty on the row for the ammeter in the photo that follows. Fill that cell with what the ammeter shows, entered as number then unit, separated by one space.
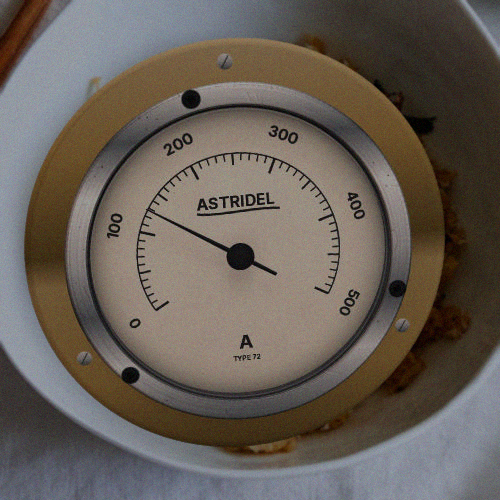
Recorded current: 130 A
